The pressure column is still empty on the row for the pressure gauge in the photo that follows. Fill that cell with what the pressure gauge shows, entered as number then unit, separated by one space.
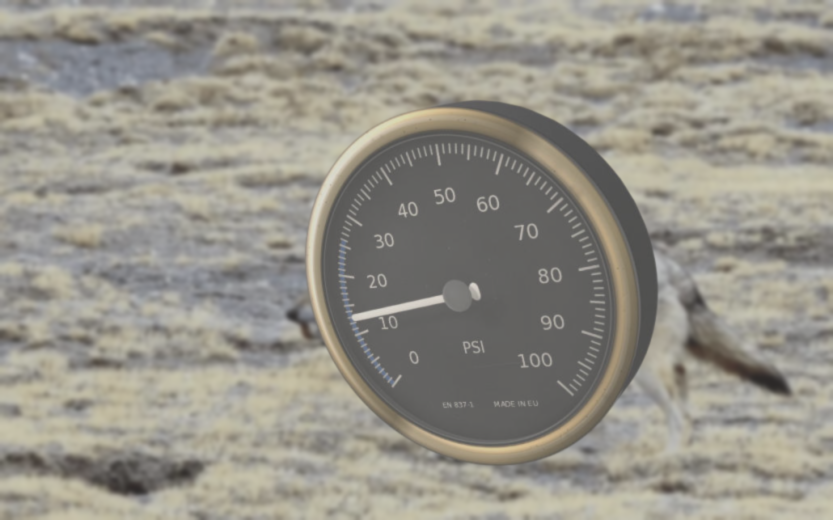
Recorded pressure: 13 psi
